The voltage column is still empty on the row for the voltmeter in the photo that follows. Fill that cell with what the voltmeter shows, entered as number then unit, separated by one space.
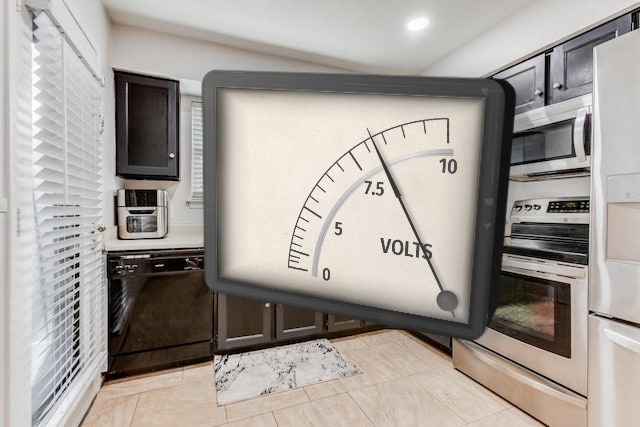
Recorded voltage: 8.25 V
